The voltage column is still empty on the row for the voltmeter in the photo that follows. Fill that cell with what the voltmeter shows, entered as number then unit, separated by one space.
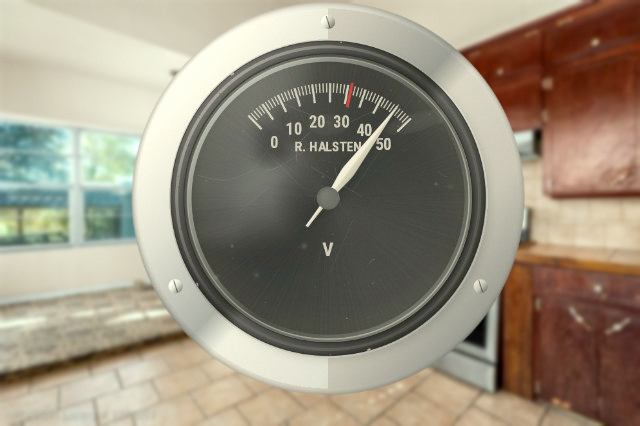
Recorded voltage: 45 V
